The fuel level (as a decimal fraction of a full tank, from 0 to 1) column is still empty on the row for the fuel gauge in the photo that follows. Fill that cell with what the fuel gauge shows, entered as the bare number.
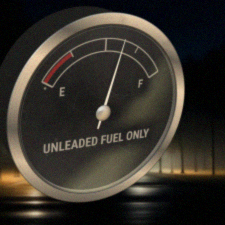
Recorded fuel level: 0.625
